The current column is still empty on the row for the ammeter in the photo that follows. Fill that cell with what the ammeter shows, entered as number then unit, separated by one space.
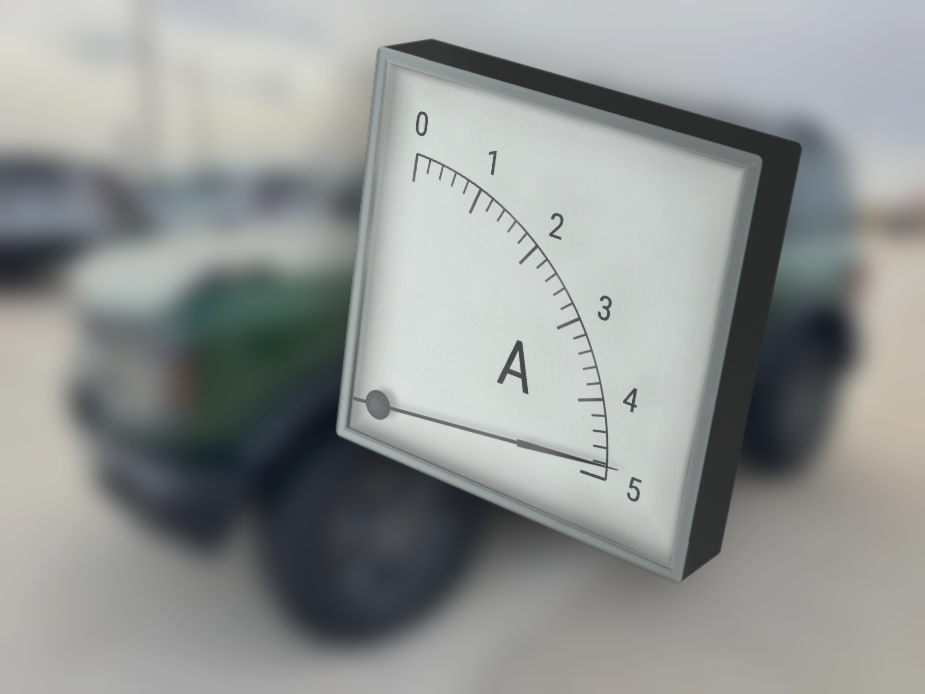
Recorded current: 4.8 A
